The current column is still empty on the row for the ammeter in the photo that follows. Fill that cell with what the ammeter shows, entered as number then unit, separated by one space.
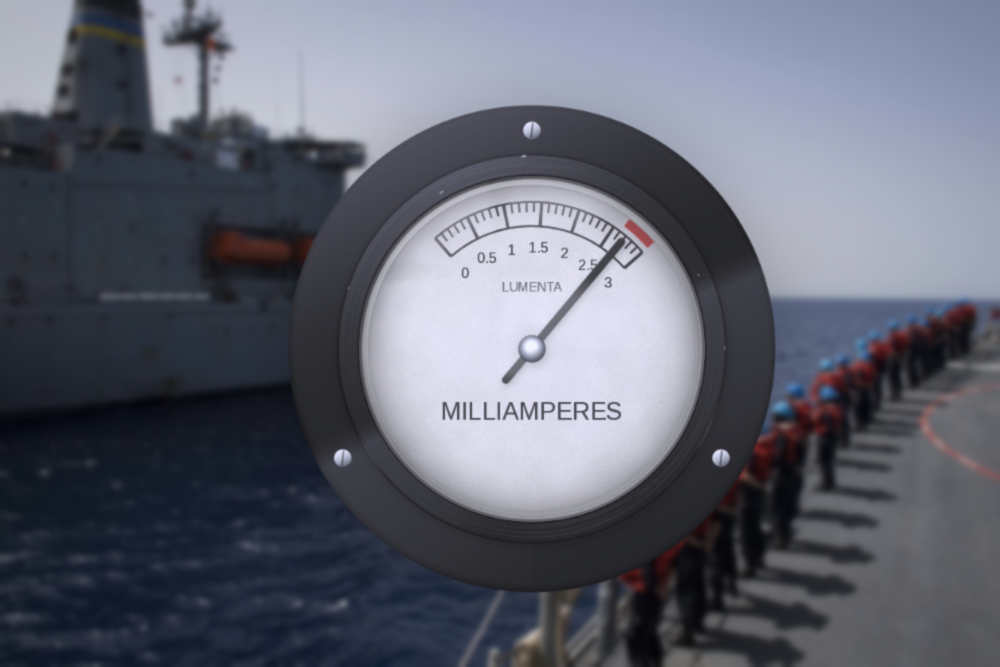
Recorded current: 2.7 mA
